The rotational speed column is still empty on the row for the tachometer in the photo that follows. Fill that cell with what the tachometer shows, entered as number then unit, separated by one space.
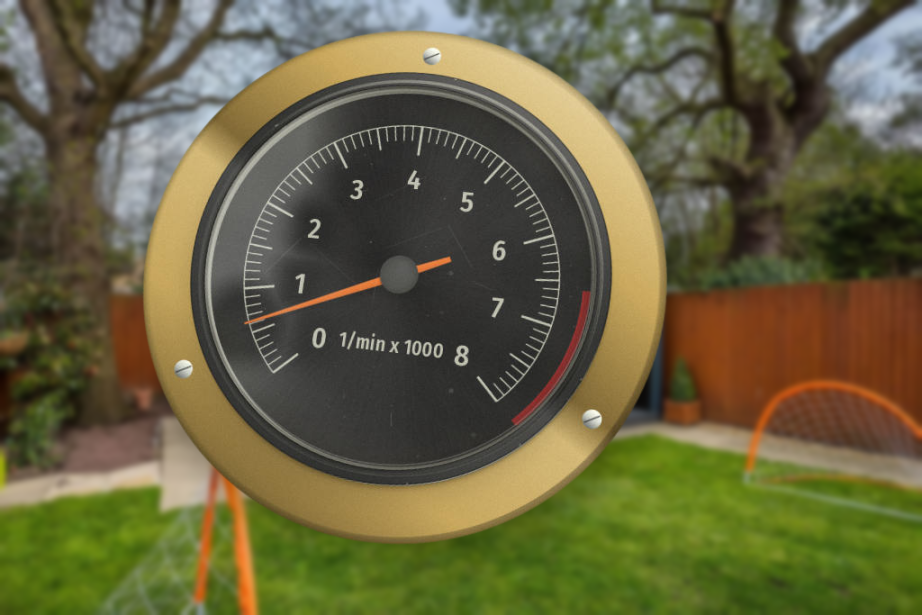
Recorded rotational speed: 600 rpm
